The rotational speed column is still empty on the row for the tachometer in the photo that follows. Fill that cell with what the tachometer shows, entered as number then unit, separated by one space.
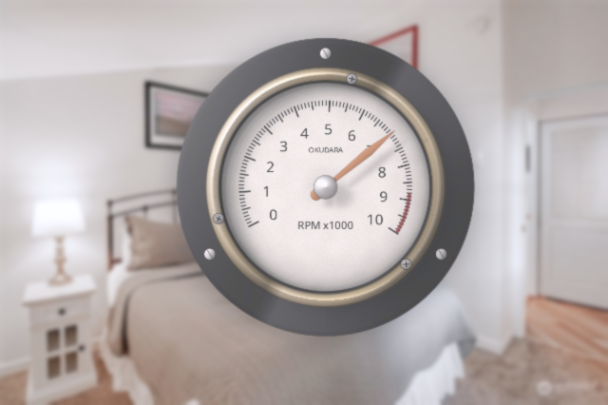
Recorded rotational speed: 7000 rpm
